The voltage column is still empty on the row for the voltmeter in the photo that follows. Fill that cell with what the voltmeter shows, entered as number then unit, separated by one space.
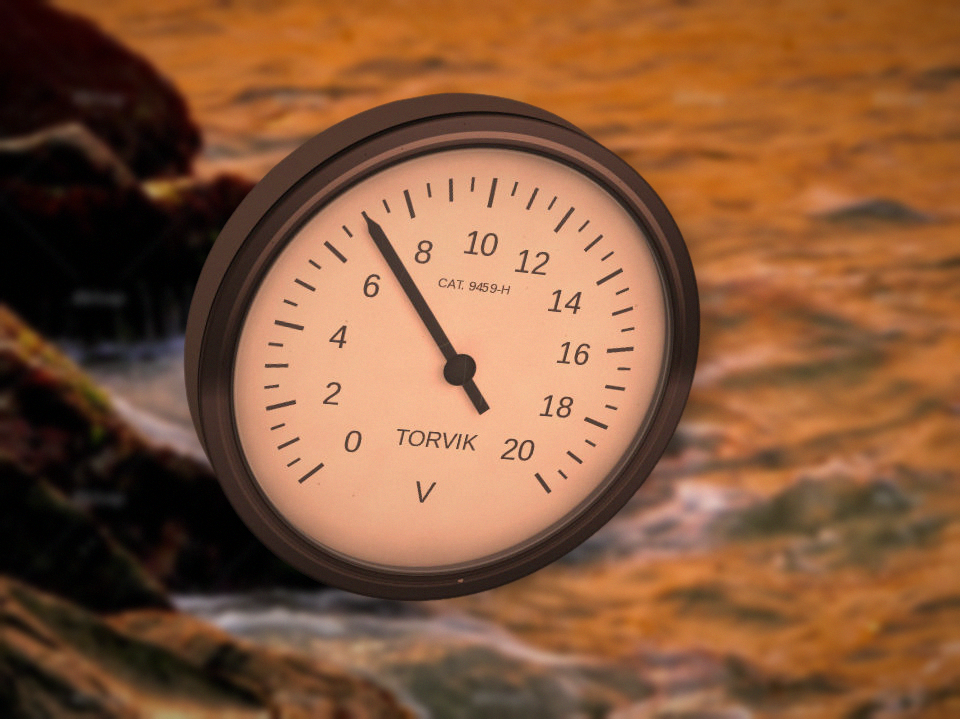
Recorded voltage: 7 V
